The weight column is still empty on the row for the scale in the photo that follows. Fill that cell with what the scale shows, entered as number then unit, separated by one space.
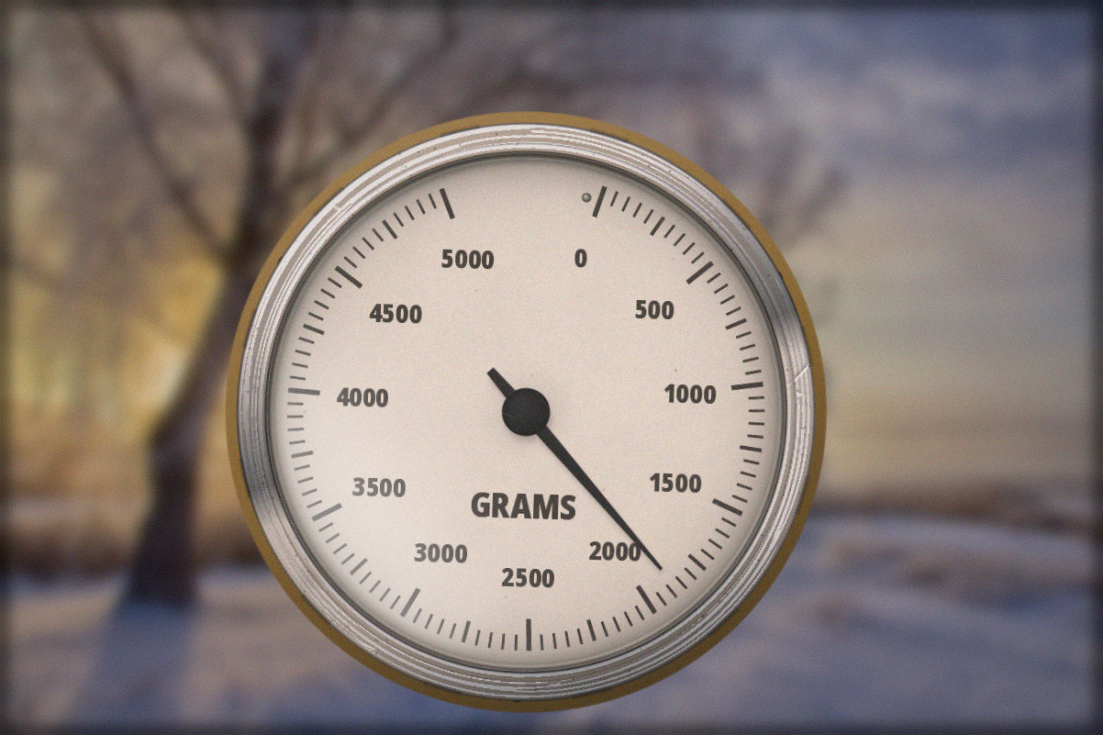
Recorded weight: 1875 g
